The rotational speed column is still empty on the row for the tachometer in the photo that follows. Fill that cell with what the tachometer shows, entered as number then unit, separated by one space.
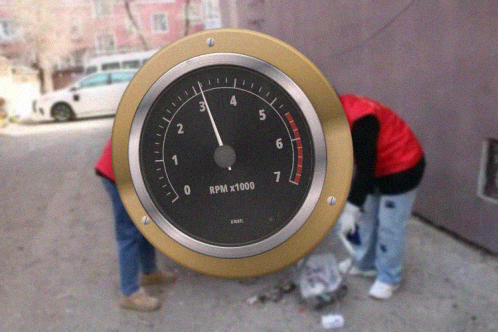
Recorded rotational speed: 3200 rpm
